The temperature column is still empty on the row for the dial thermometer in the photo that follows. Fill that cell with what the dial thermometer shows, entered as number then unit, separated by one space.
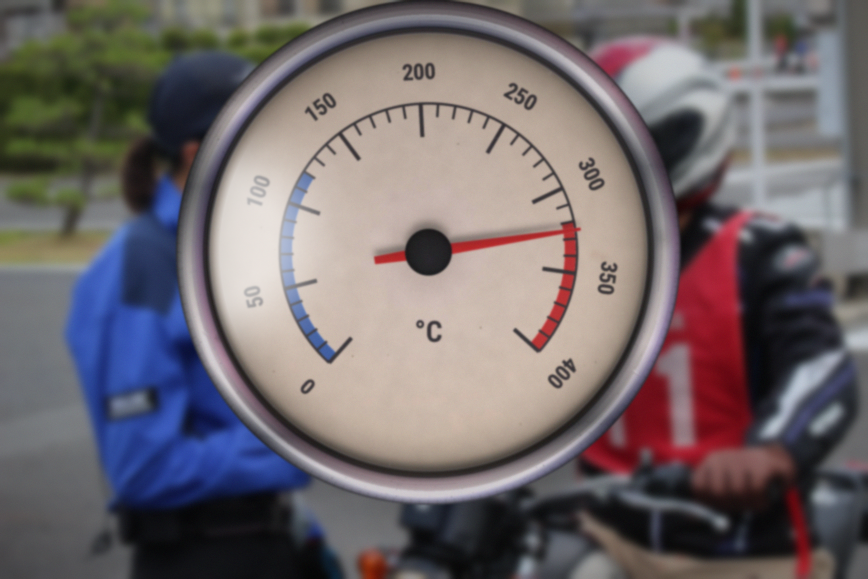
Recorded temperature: 325 °C
